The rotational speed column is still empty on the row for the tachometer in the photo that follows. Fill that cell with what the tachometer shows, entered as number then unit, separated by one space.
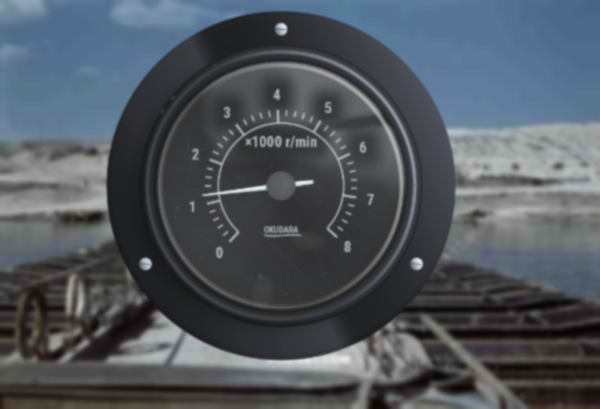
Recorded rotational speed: 1200 rpm
